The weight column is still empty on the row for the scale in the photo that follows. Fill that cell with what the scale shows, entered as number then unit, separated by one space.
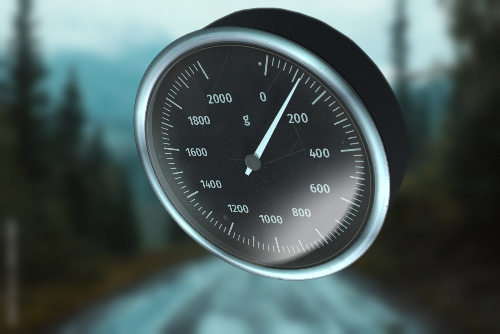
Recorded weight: 120 g
